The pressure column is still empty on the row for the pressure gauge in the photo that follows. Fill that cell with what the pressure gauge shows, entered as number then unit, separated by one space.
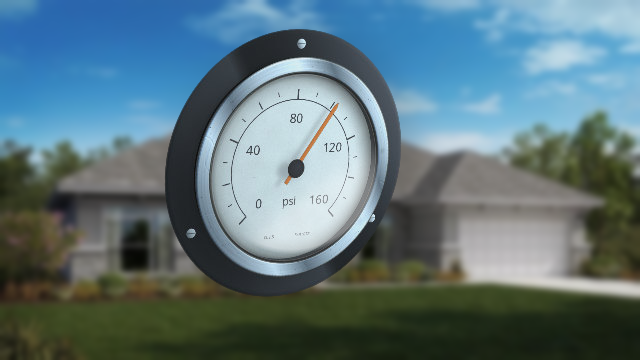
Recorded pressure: 100 psi
